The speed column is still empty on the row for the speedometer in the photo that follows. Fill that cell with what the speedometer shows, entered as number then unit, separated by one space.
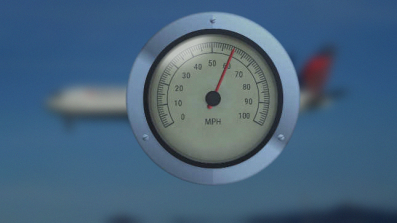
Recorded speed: 60 mph
